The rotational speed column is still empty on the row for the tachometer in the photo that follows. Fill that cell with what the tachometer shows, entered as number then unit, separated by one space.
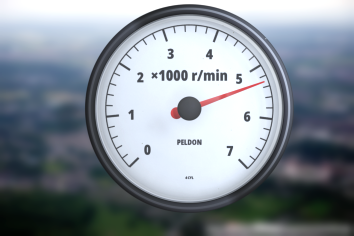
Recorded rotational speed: 5300 rpm
